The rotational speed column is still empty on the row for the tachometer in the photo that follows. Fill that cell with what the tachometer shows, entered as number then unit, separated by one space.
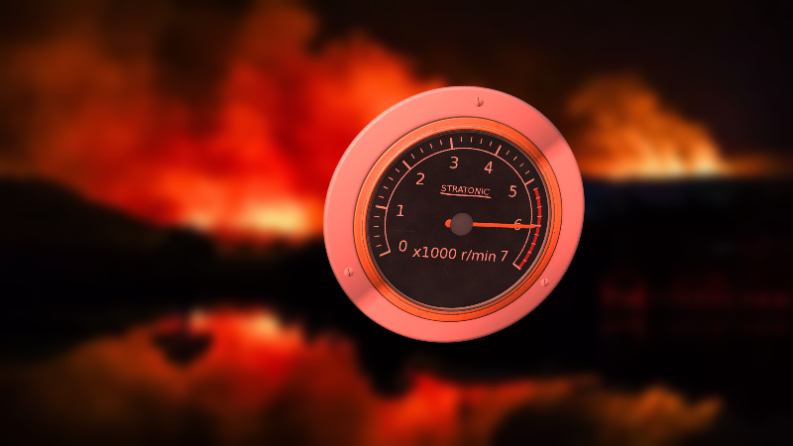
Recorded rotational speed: 6000 rpm
